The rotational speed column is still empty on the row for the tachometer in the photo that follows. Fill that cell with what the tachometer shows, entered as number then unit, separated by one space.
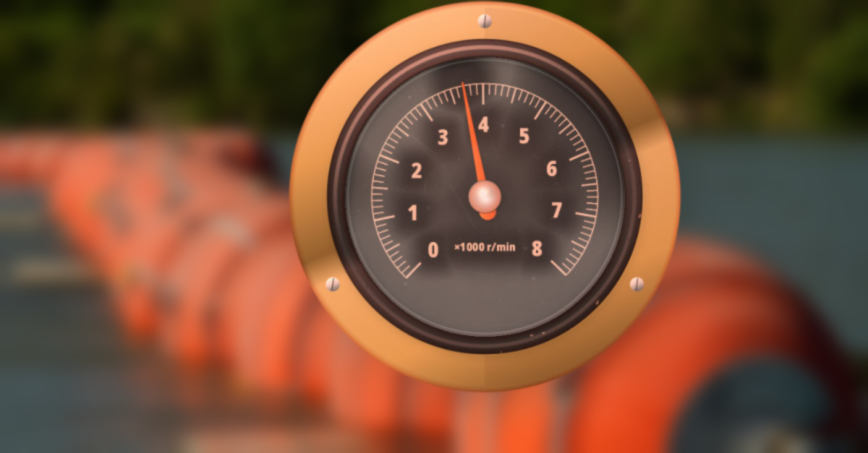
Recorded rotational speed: 3700 rpm
